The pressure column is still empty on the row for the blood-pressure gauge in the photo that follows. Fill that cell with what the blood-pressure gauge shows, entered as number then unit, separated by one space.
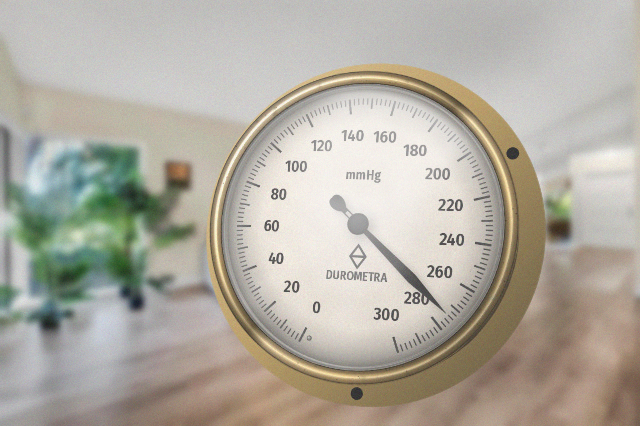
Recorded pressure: 274 mmHg
